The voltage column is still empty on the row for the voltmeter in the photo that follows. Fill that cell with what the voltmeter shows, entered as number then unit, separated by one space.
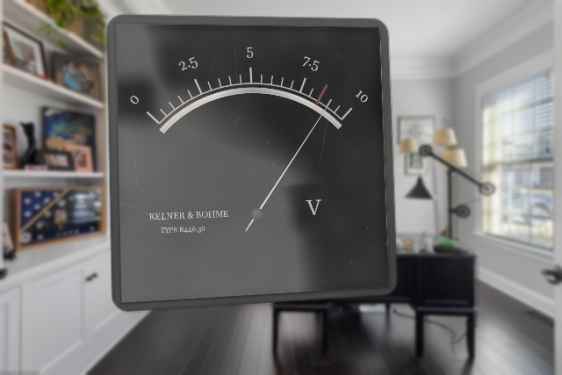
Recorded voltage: 9 V
